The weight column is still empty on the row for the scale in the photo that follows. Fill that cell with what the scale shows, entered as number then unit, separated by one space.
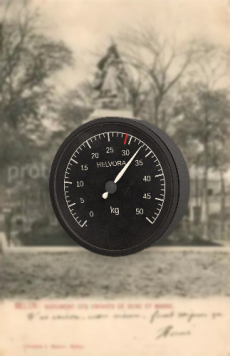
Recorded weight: 33 kg
